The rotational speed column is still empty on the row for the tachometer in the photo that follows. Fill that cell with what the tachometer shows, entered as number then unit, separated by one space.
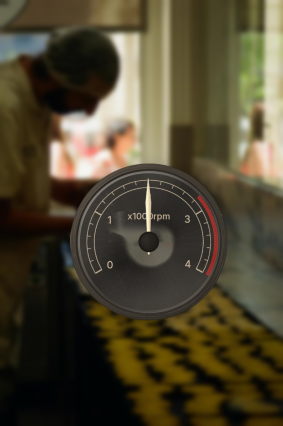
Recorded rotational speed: 2000 rpm
